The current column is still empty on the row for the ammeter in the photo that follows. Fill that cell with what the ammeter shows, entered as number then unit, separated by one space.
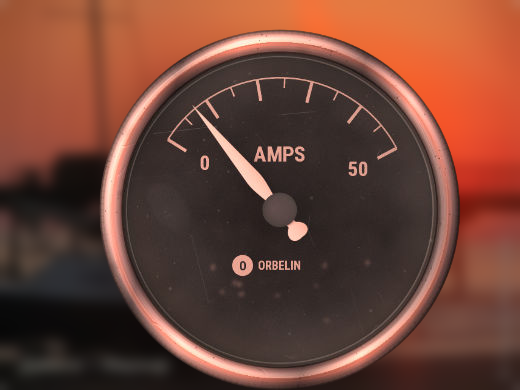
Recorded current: 7.5 A
